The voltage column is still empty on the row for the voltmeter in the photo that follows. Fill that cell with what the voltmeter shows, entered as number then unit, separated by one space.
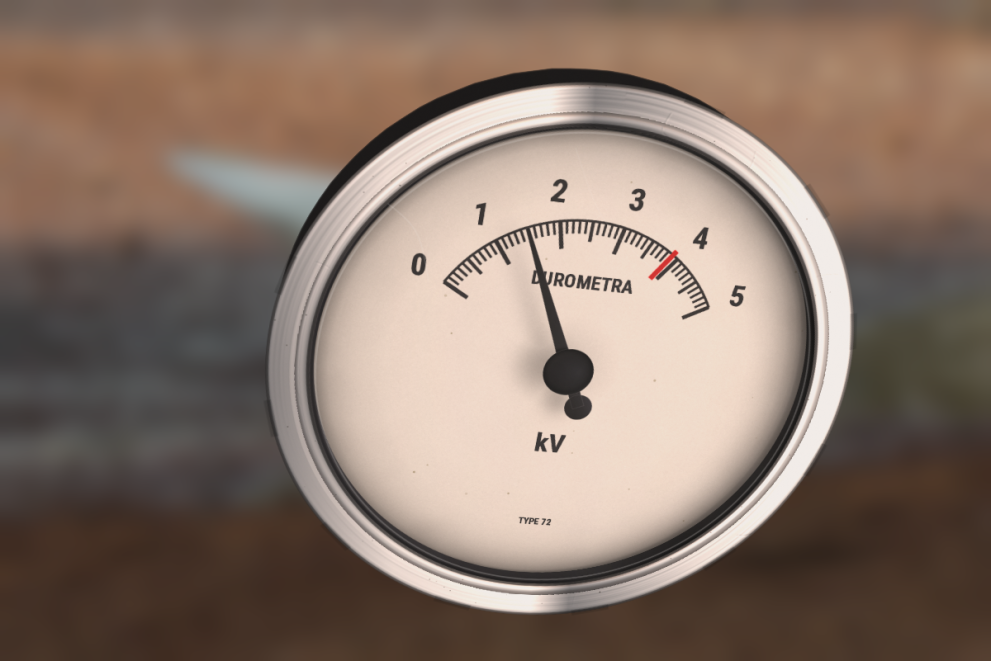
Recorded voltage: 1.5 kV
